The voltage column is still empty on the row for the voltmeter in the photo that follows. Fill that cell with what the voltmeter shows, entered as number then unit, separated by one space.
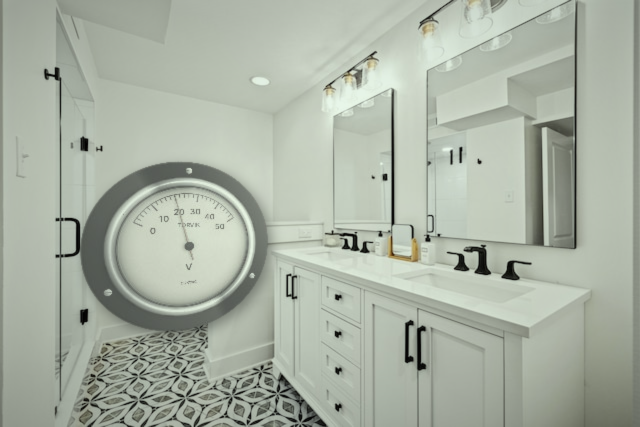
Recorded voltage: 20 V
